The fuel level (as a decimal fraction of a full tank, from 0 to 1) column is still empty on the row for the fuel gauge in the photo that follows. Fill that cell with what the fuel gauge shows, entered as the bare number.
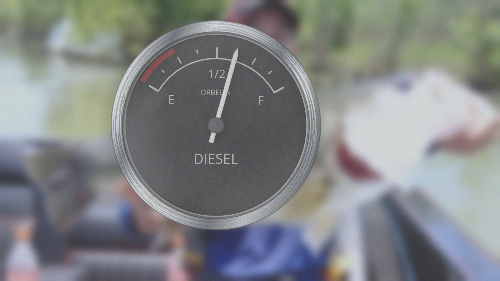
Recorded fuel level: 0.625
